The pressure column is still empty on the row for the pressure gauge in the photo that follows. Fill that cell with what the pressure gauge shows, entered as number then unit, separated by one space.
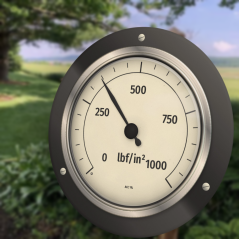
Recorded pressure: 350 psi
